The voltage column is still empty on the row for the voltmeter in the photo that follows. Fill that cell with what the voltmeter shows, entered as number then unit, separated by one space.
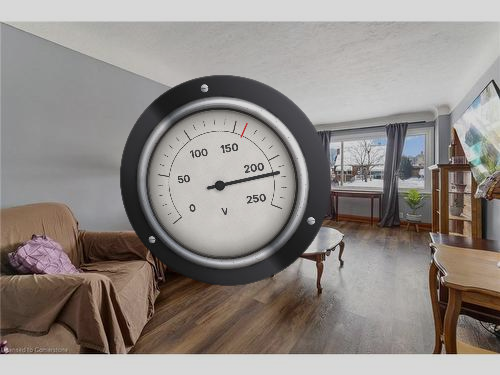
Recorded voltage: 215 V
